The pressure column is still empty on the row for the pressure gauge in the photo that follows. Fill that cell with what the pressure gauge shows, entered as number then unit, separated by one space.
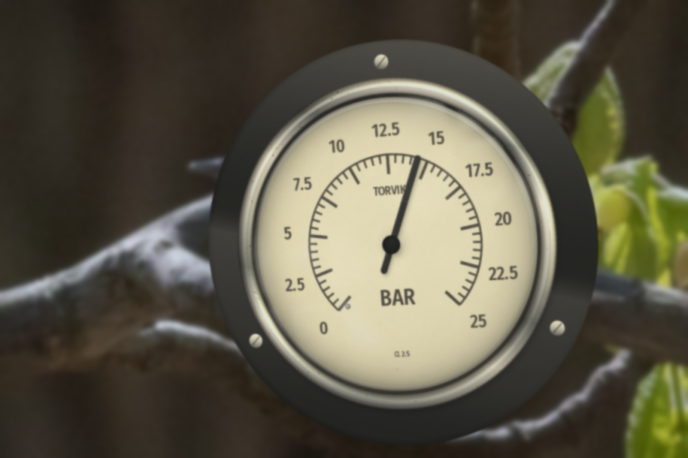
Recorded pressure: 14.5 bar
